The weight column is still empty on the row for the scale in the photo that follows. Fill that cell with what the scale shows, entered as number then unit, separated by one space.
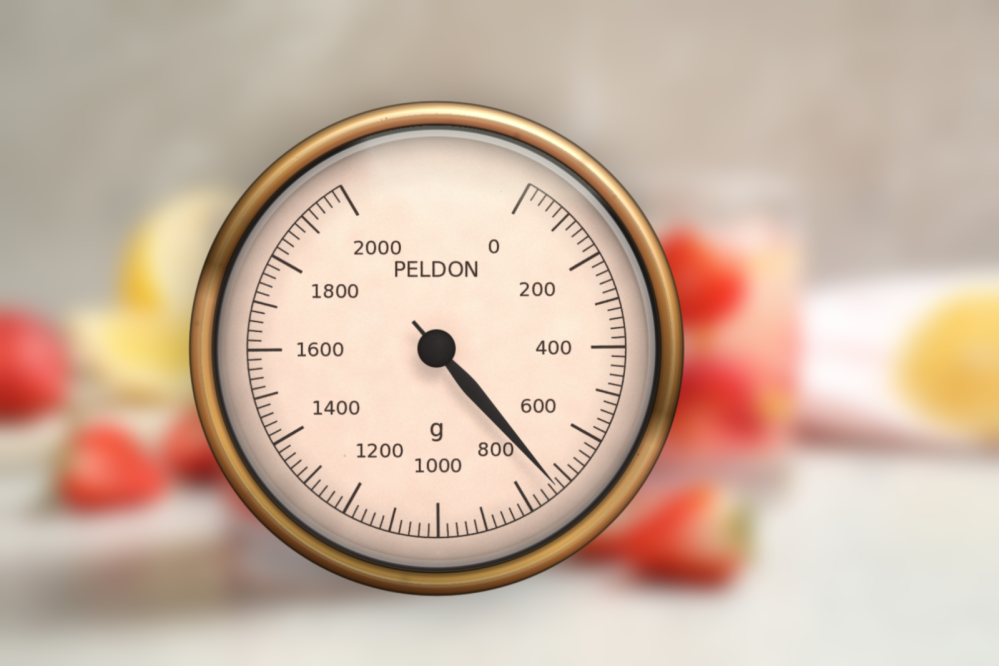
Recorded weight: 730 g
